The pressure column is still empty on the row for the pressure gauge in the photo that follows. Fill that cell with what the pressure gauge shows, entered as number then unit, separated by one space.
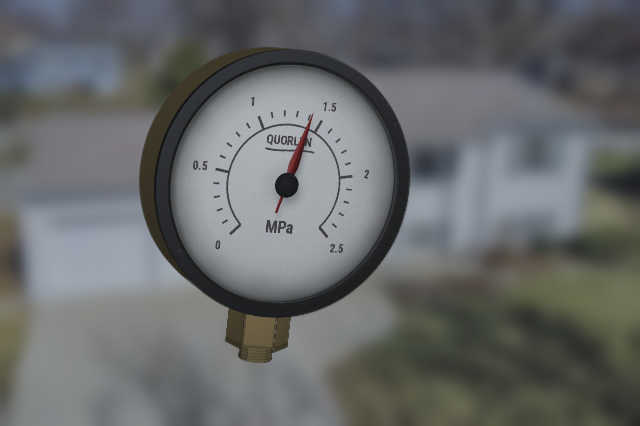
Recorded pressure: 1.4 MPa
